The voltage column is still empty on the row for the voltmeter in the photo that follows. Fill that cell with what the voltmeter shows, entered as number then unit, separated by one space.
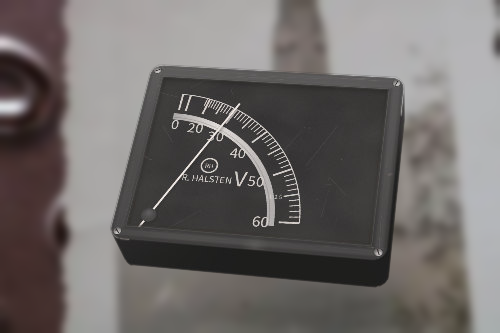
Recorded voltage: 30 V
